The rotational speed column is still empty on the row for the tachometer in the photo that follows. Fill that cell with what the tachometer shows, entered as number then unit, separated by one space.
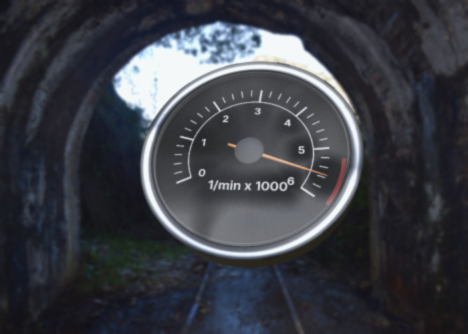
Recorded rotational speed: 5600 rpm
